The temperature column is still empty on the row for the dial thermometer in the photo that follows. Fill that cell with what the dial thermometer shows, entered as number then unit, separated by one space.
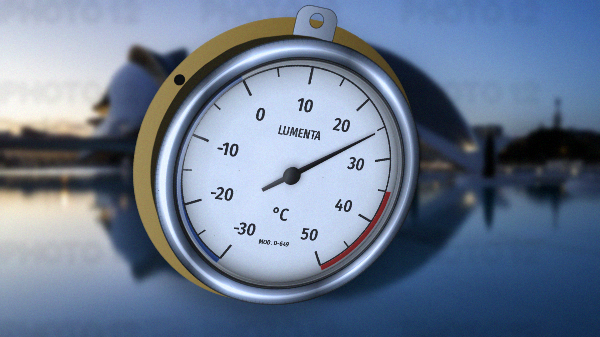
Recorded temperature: 25 °C
